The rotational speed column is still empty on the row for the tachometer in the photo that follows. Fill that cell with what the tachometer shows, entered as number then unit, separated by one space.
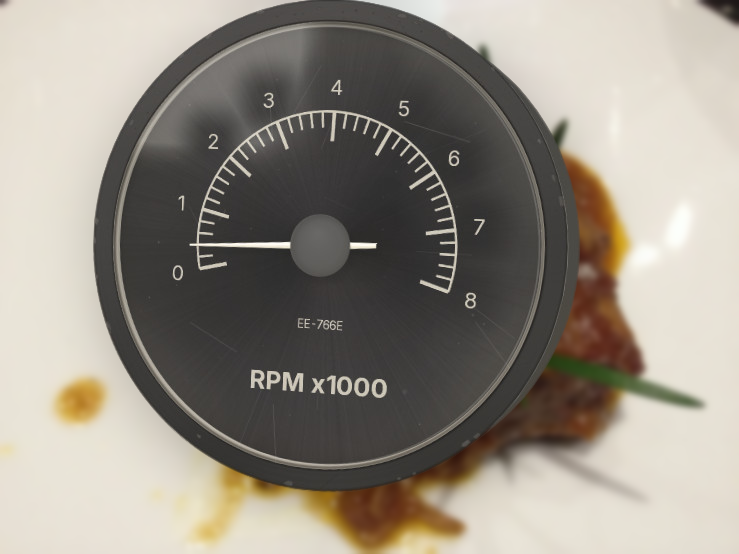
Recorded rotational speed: 400 rpm
